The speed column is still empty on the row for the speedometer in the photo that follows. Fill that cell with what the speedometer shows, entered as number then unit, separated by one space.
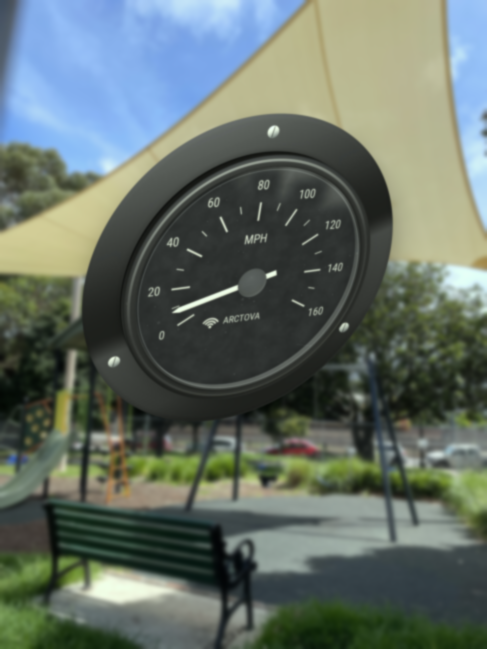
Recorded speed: 10 mph
